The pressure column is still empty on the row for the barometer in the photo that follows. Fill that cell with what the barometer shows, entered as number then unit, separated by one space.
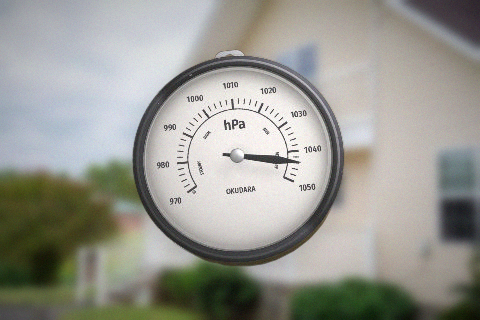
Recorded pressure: 1044 hPa
